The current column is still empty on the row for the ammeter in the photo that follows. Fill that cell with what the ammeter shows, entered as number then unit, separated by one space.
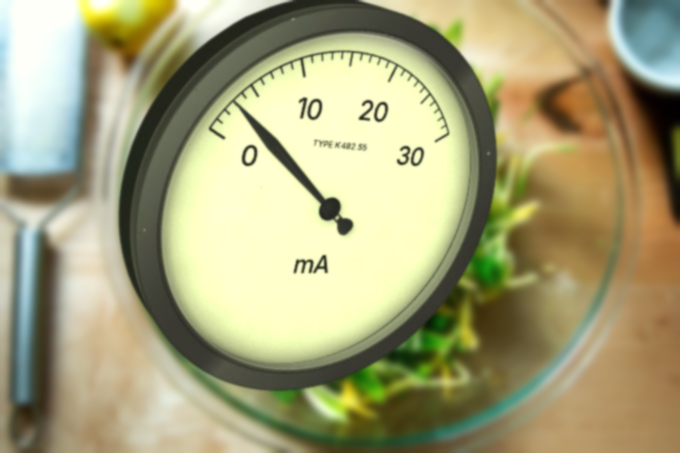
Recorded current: 3 mA
